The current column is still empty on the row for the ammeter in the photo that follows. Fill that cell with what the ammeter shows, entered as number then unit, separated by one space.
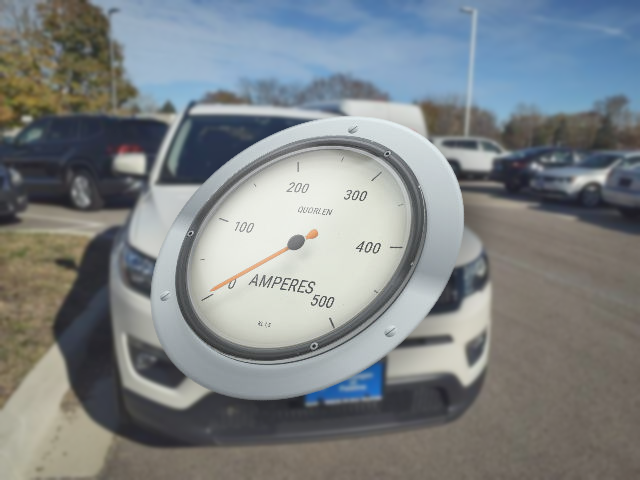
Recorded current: 0 A
